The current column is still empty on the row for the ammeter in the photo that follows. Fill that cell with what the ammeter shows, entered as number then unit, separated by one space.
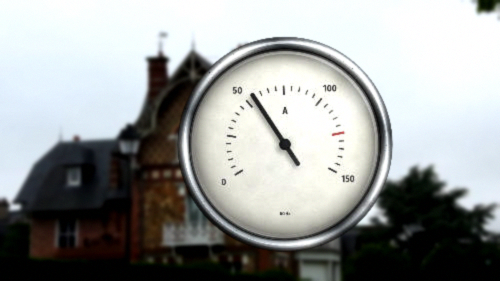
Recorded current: 55 A
